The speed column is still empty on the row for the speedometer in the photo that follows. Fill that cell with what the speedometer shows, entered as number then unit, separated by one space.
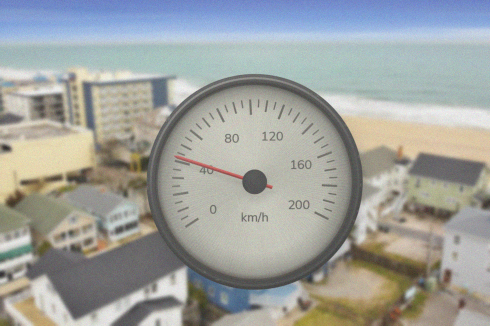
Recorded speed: 42.5 km/h
